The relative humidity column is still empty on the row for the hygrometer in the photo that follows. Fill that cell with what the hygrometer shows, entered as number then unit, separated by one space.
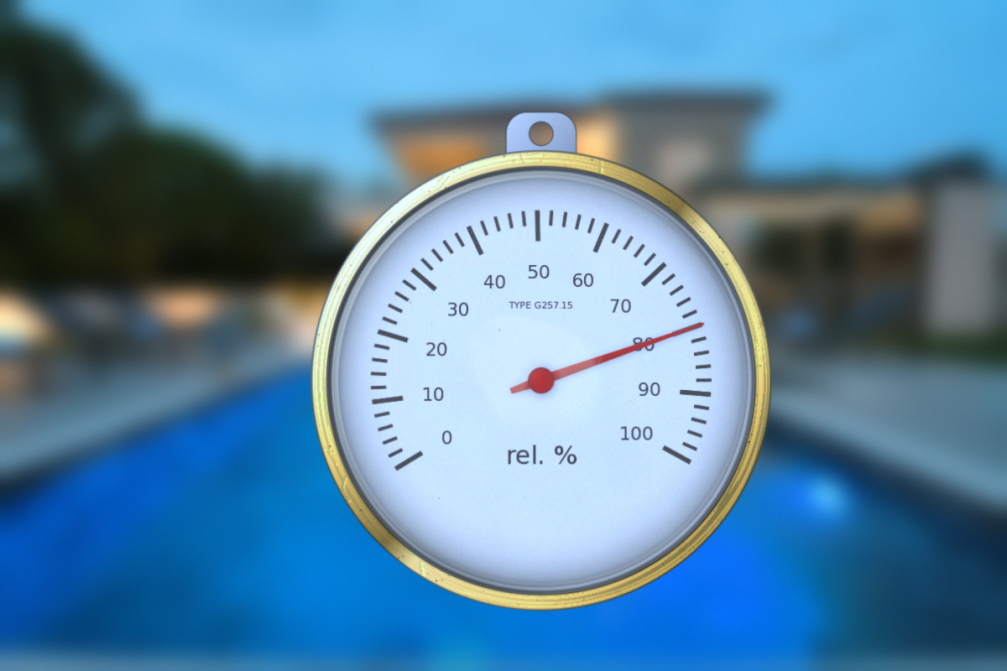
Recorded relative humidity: 80 %
